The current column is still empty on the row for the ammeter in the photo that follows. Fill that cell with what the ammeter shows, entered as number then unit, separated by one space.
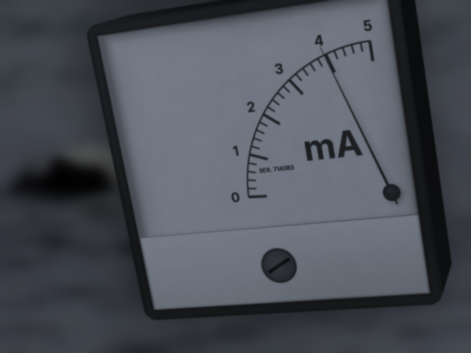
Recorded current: 4 mA
